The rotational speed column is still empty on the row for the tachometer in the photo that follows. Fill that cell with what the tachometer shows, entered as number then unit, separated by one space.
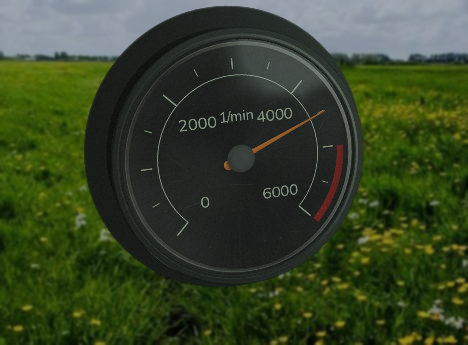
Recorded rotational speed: 4500 rpm
